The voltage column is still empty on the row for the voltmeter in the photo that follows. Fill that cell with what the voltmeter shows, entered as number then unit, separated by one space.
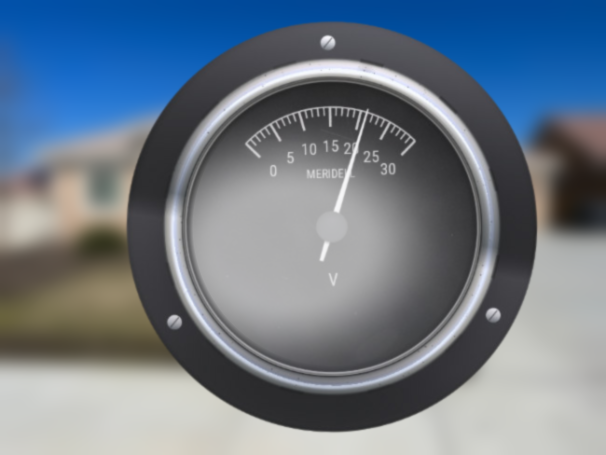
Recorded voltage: 21 V
